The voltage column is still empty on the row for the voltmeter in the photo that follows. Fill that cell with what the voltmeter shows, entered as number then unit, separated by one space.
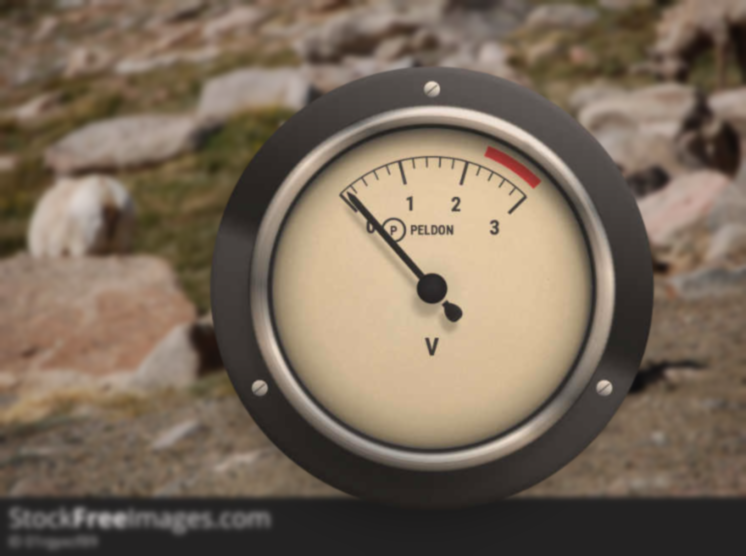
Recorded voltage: 0.1 V
